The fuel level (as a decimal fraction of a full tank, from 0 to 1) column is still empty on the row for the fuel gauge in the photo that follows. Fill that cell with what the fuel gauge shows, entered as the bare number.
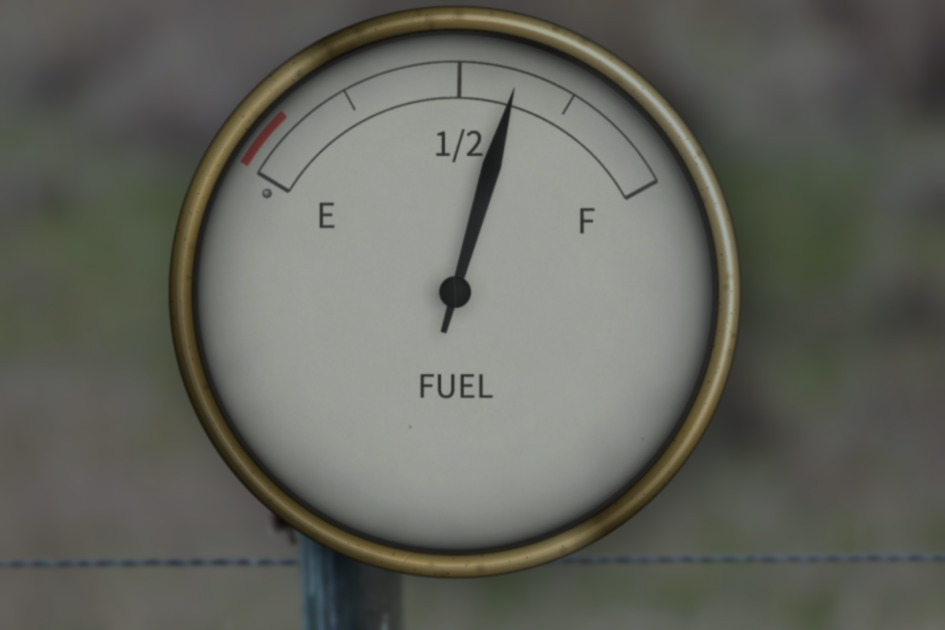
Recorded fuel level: 0.625
